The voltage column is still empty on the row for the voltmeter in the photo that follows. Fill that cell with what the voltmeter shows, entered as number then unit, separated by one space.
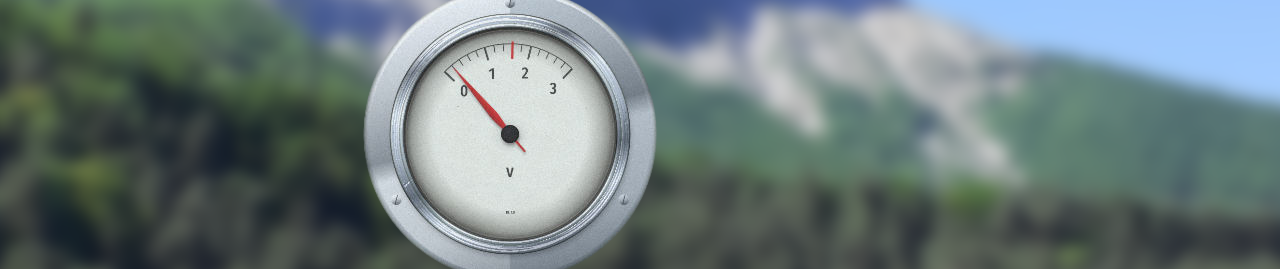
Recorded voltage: 0.2 V
